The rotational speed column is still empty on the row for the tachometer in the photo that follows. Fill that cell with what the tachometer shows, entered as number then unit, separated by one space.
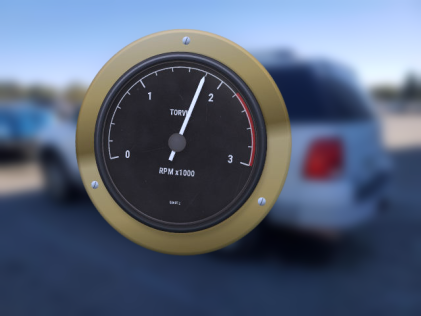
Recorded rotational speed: 1800 rpm
